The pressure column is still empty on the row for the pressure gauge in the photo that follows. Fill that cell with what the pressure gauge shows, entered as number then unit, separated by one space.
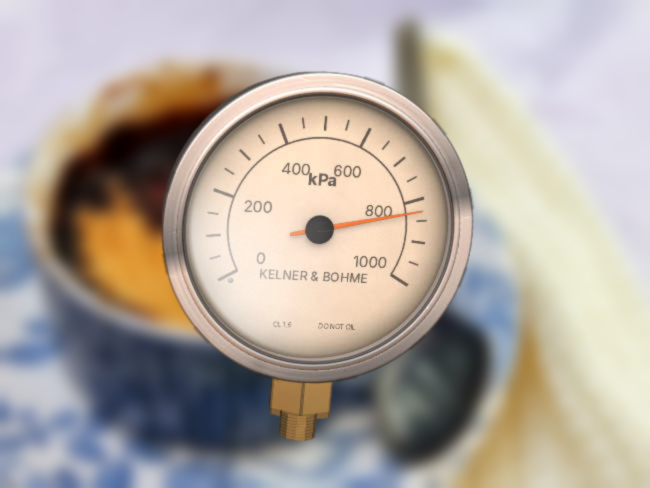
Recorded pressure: 825 kPa
